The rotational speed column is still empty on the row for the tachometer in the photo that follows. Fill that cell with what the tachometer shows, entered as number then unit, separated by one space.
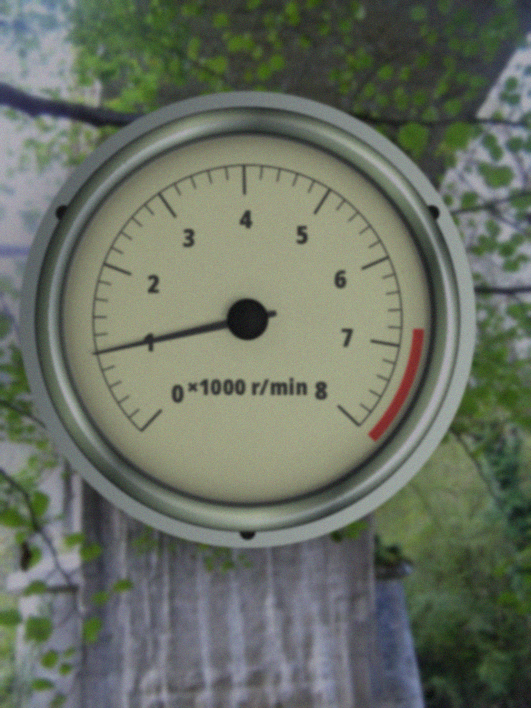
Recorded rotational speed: 1000 rpm
